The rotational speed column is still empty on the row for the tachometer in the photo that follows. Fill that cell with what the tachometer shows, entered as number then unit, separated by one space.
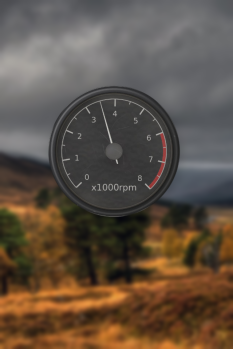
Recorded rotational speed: 3500 rpm
